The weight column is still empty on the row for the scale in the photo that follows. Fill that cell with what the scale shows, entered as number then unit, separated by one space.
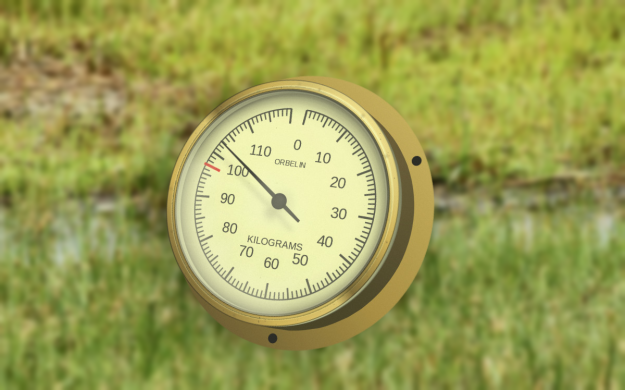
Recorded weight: 103 kg
